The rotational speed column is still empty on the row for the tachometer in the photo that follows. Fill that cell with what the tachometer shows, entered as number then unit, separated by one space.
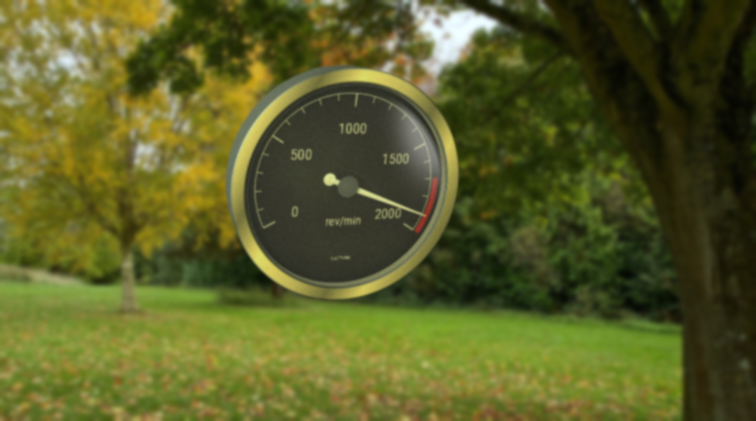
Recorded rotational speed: 1900 rpm
